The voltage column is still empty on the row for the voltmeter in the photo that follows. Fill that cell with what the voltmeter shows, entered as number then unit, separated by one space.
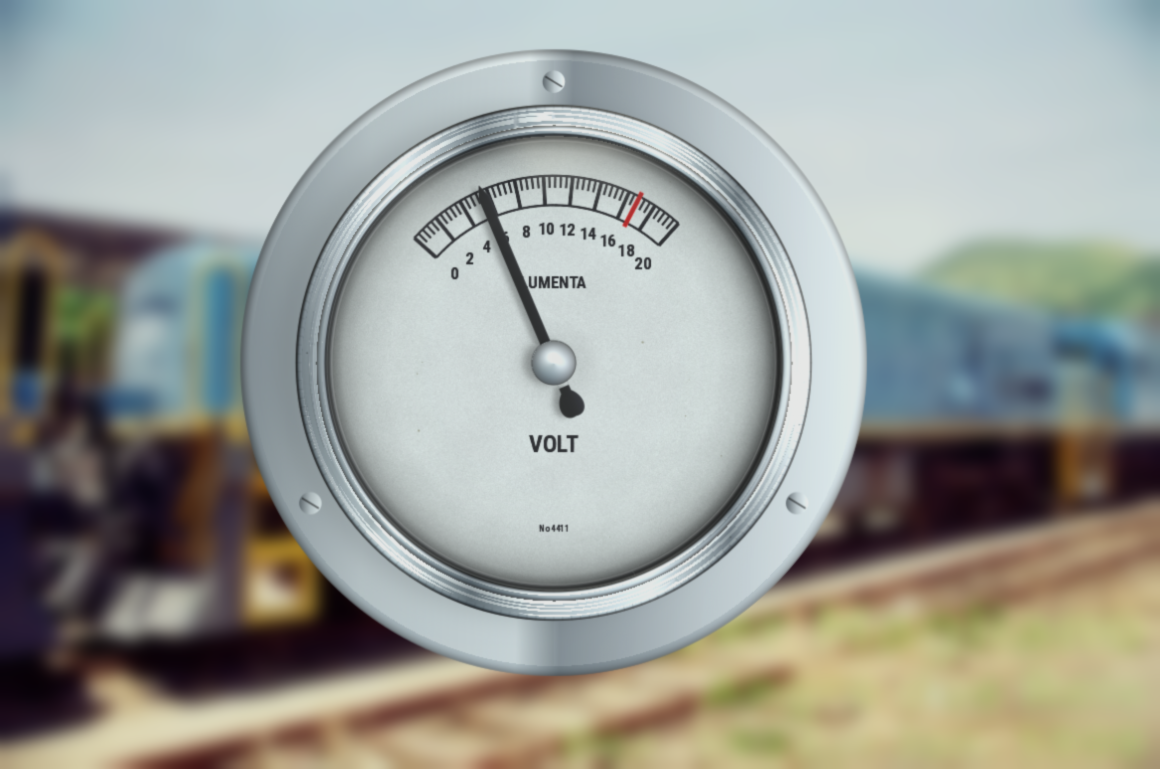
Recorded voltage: 5.6 V
